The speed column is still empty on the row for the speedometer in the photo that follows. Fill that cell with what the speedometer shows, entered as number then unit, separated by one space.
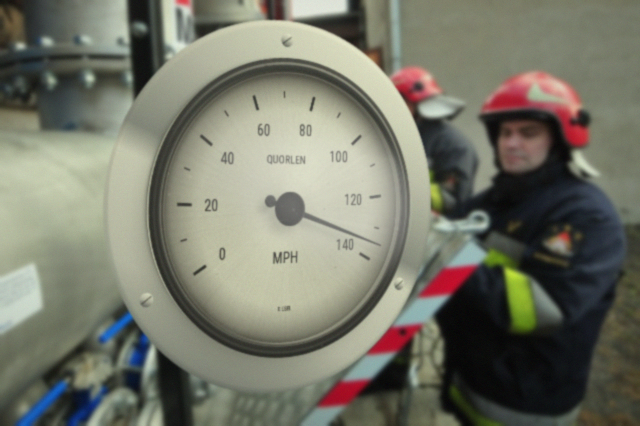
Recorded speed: 135 mph
